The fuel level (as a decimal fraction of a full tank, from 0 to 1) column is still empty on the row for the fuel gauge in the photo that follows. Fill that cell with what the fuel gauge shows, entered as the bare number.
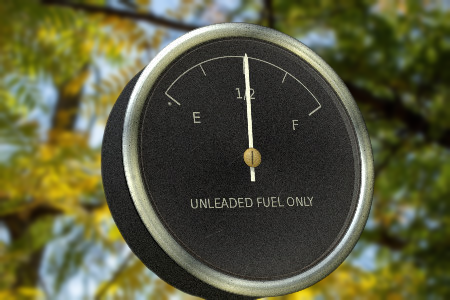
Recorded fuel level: 0.5
